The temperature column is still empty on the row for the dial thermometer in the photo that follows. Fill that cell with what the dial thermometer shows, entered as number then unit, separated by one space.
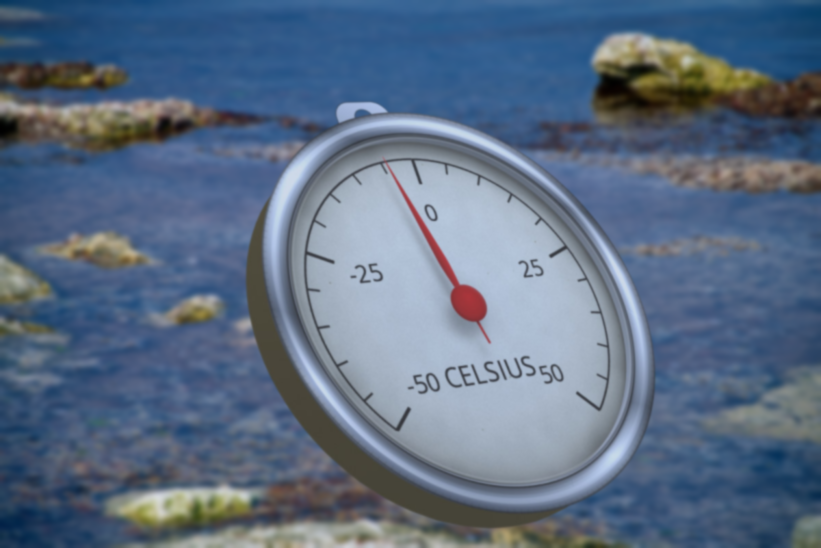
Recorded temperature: -5 °C
